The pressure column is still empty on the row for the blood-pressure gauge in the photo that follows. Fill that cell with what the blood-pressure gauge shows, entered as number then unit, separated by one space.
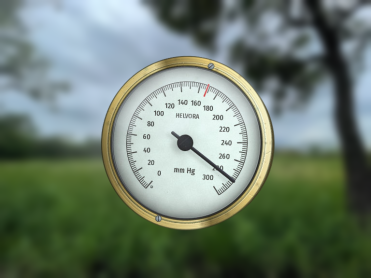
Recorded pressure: 280 mmHg
